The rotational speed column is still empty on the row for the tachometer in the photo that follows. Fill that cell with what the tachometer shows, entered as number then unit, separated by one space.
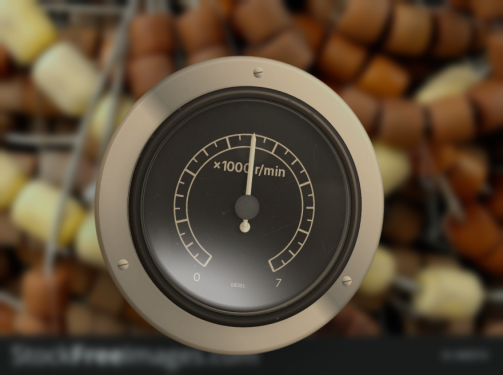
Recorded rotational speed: 3500 rpm
